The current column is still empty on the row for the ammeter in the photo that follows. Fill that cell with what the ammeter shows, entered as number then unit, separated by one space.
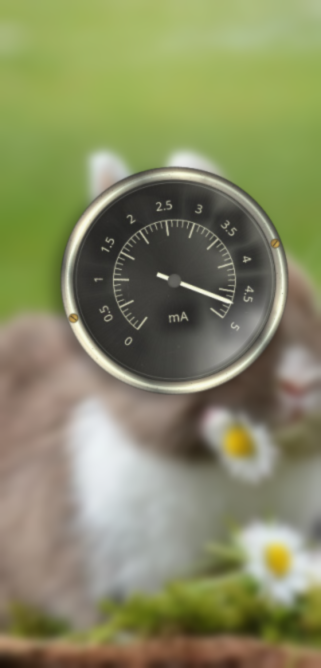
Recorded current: 4.7 mA
